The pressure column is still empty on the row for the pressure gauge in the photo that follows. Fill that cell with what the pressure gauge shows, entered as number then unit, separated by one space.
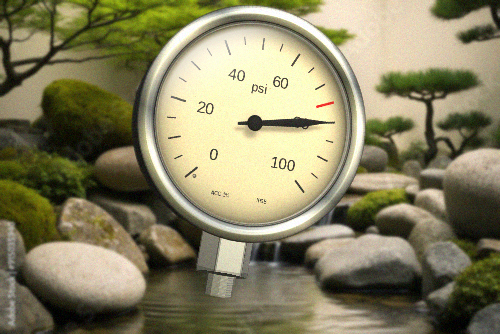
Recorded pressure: 80 psi
